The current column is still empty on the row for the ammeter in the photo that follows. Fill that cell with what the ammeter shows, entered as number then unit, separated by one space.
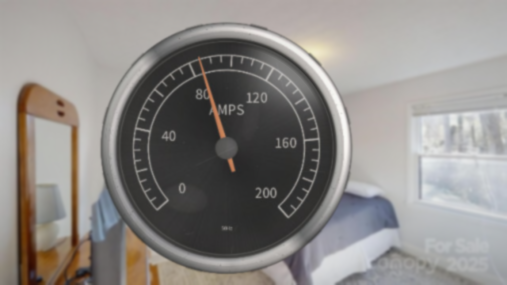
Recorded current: 85 A
